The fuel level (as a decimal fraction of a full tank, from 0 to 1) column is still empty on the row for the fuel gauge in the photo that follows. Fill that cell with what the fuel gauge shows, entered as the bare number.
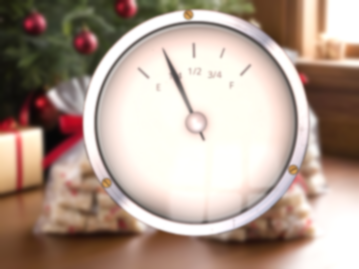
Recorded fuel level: 0.25
